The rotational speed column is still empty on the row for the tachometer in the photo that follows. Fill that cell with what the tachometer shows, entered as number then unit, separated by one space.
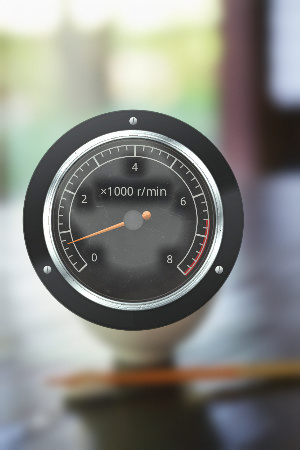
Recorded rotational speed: 700 rpm
